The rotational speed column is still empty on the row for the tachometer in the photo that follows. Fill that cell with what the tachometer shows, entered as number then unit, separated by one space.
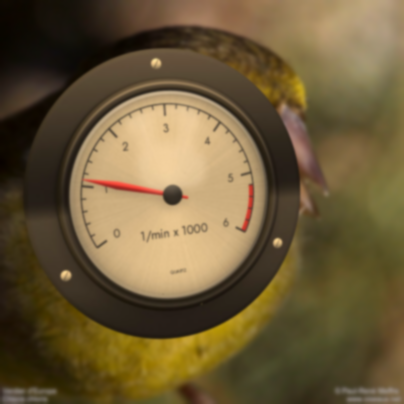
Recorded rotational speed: 1100 rpm
